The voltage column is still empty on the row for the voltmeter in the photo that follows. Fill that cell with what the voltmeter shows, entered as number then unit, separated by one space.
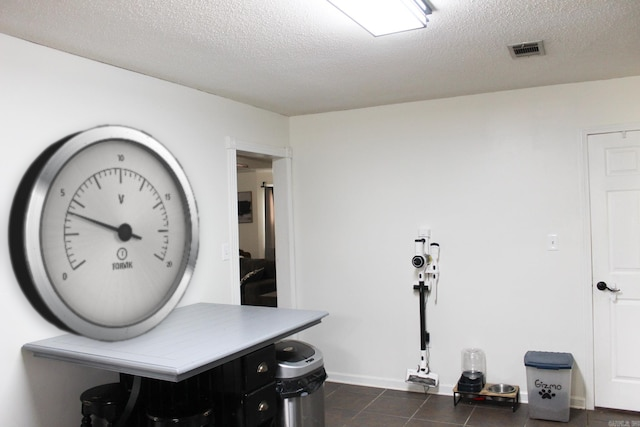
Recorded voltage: 4 V
